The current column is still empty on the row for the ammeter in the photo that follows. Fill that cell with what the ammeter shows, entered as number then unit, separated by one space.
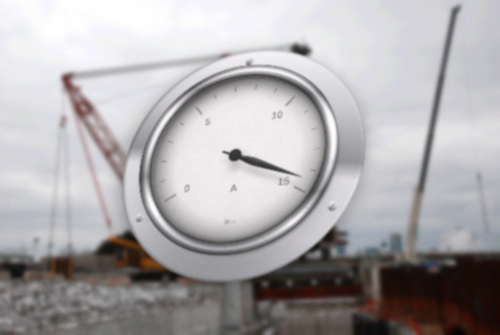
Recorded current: 14.5 A
